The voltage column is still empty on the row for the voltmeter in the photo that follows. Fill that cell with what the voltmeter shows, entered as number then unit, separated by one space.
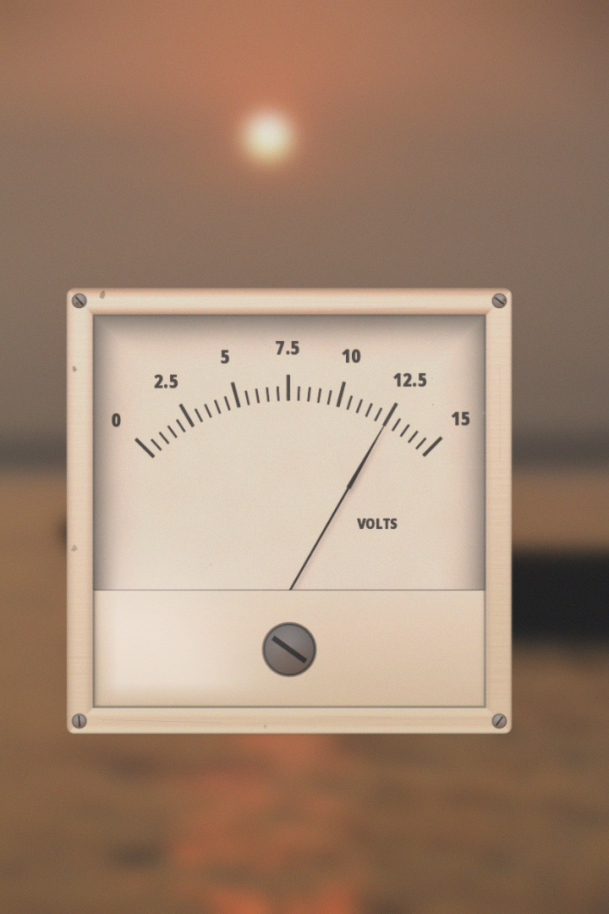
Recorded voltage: 12.5 V
